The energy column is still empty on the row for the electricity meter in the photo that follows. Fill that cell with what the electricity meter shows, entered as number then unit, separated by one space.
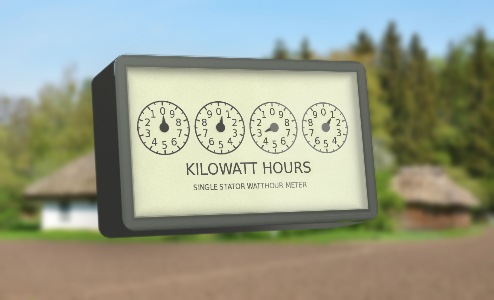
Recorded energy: 31 kWh
